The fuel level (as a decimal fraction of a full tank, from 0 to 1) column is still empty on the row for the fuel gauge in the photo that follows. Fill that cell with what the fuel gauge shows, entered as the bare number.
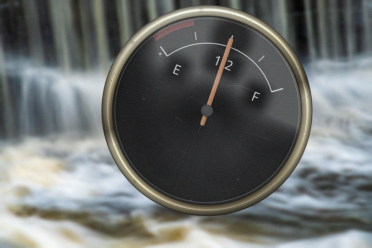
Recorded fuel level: 0.5
